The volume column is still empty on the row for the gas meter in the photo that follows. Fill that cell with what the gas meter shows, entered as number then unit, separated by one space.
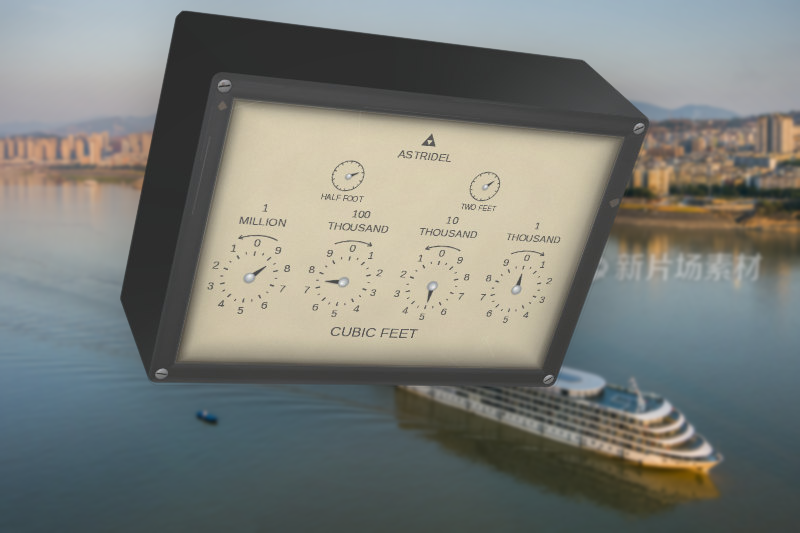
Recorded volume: 875000 ft³
